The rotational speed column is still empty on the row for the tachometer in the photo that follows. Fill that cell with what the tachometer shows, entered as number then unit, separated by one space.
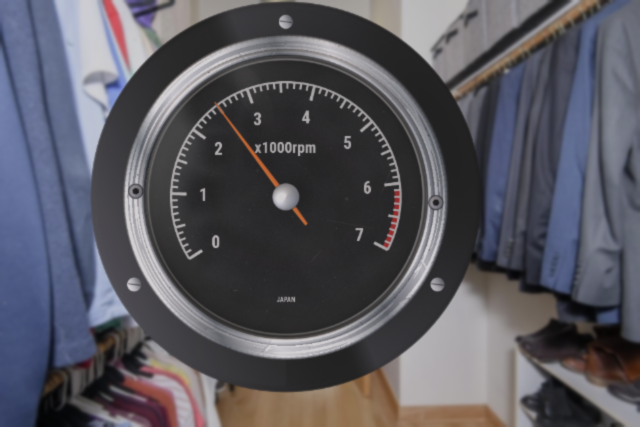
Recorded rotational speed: 2500 rpm
